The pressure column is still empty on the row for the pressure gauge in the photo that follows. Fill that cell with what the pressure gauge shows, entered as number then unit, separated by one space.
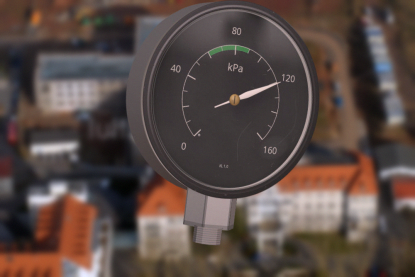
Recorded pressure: 120 kPa
